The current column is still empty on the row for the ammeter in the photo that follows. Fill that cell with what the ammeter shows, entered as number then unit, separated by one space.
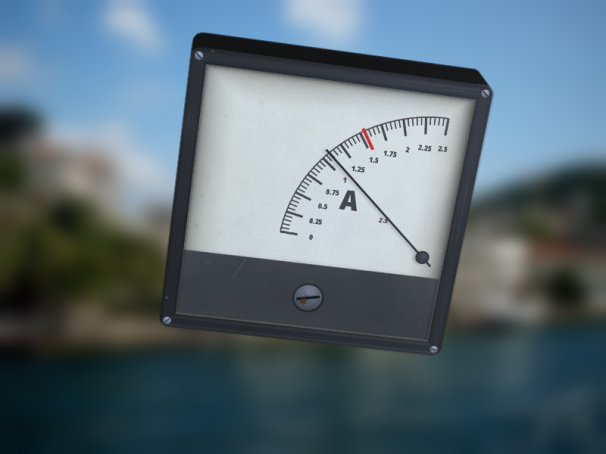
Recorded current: 1.1 A
